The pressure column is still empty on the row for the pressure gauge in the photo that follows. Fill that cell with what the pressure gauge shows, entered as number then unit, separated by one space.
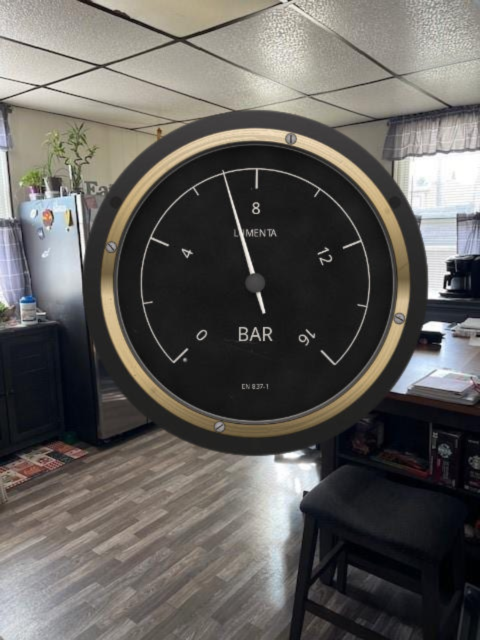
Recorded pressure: 7 bar
